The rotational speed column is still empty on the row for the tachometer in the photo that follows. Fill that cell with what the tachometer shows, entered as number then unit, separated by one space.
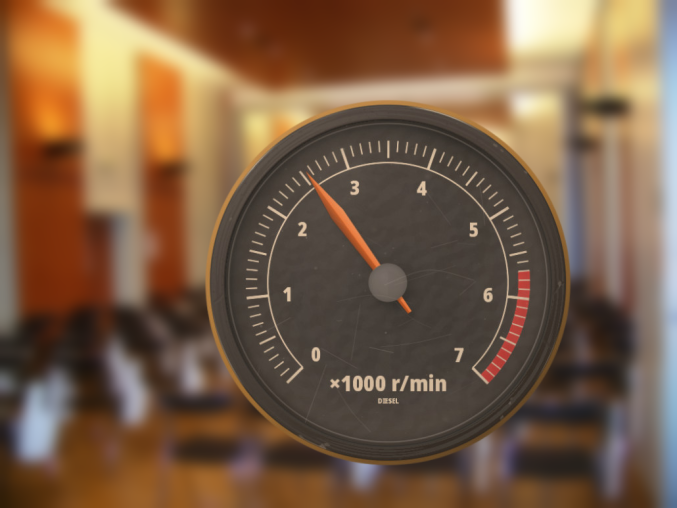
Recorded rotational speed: 2550 rpm
